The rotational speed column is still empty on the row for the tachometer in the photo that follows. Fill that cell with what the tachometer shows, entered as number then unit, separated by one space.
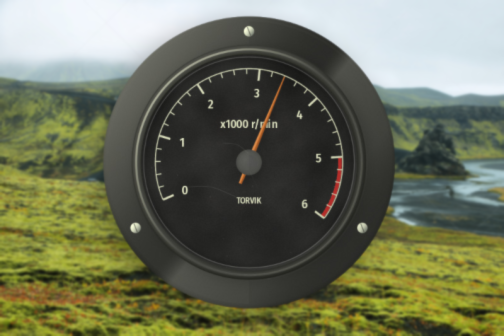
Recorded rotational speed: 3400 rpm
